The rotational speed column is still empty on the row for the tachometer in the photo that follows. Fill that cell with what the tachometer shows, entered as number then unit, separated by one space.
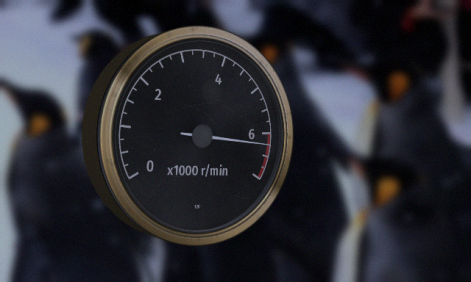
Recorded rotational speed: 6250 rpm
